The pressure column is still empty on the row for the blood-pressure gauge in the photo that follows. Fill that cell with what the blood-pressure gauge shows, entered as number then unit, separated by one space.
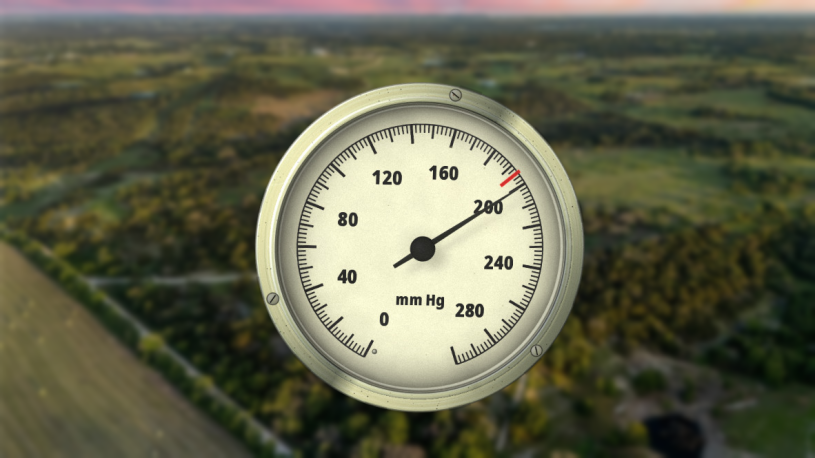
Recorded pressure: 200 mmHg
